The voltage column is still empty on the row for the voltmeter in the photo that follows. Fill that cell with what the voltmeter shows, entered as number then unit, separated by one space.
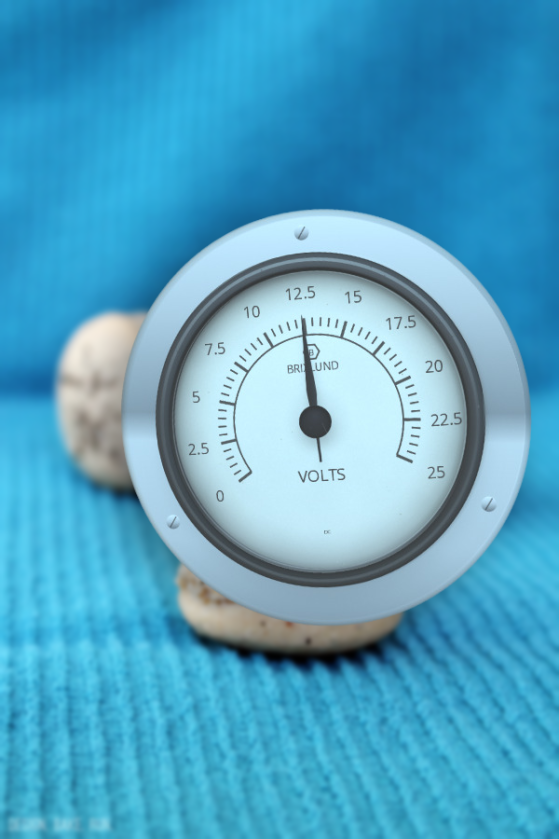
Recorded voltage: 12.5 V
